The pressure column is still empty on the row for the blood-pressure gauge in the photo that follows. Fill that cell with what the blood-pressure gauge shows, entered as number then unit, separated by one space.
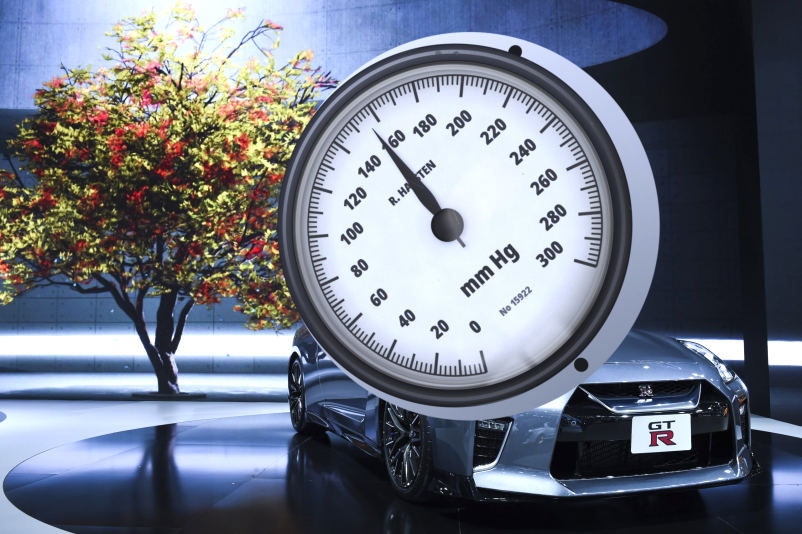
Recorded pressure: 156 mmHg
